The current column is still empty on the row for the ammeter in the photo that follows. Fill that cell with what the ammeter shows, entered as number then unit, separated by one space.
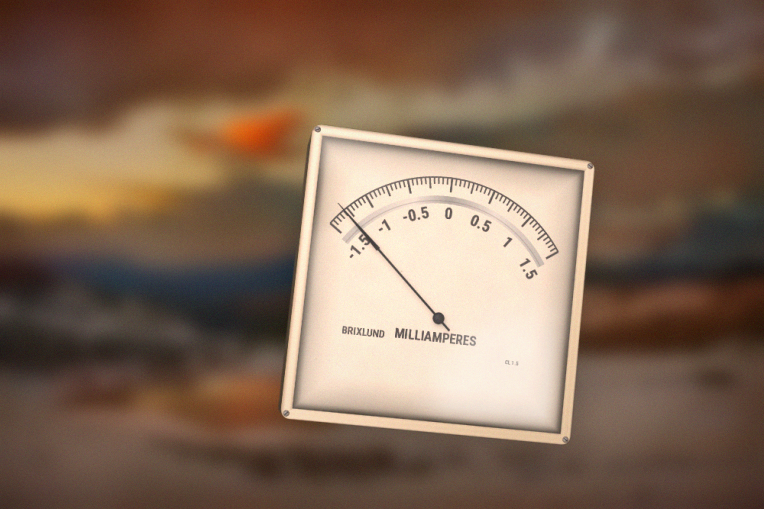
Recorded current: -1.3 mA
